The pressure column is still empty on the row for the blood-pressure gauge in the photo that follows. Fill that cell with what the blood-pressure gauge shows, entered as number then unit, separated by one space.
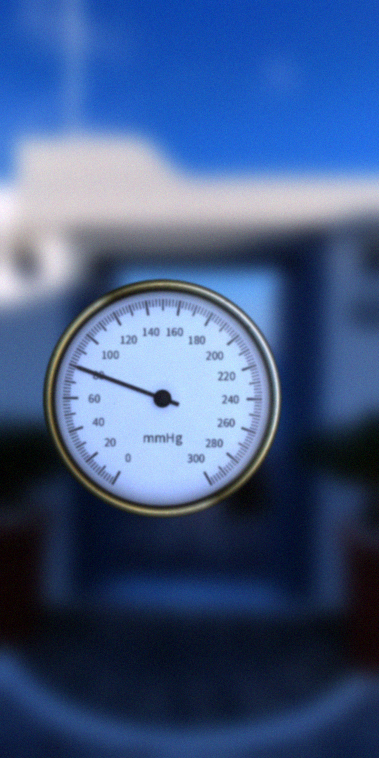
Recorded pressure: 80 mmHg
